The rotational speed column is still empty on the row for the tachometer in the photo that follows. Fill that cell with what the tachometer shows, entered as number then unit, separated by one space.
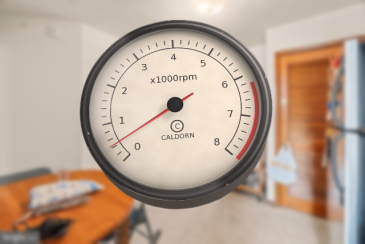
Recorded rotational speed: 400 rpm
